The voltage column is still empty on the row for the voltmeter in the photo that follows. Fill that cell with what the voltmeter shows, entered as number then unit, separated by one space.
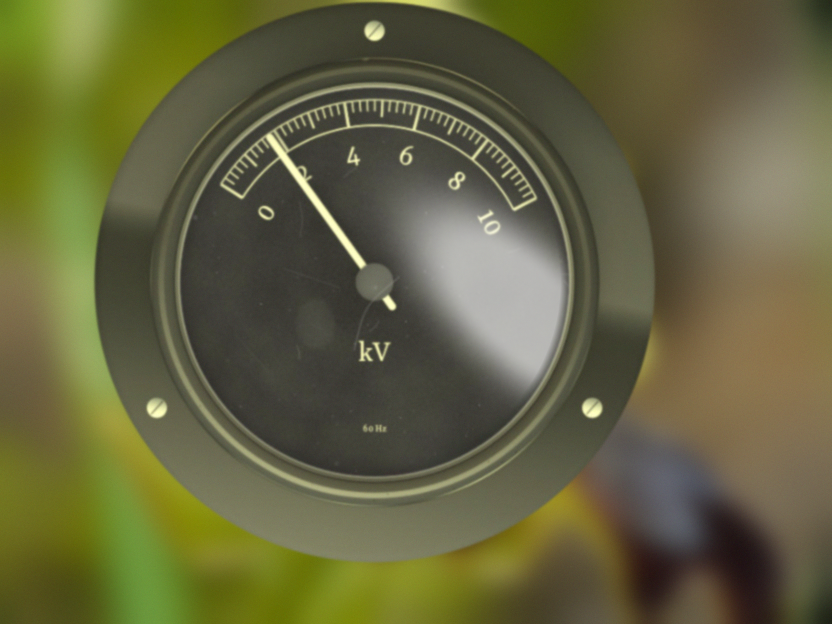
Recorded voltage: 1.8 kV
